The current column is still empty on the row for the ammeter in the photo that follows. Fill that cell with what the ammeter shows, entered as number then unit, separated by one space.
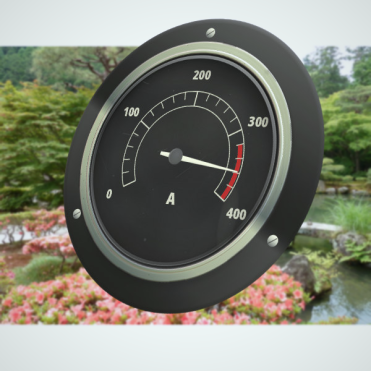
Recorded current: 360 A
